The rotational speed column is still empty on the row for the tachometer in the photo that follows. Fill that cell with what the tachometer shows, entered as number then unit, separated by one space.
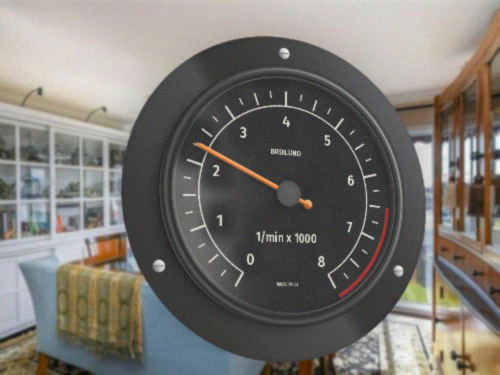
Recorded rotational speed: 2250 rpm
